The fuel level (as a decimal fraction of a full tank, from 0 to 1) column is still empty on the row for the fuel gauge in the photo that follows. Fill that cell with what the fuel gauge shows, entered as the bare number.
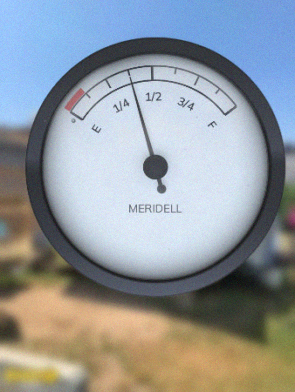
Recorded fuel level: 0.375
